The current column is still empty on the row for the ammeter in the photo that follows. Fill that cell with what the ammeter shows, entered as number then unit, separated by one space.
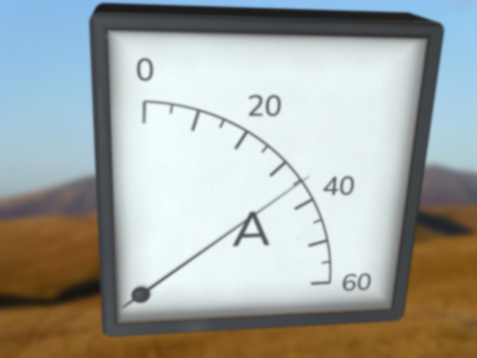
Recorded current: 35 A
